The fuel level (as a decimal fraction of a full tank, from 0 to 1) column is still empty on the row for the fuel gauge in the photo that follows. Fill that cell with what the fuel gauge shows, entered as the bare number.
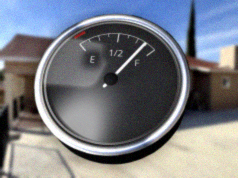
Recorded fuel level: 0.875
